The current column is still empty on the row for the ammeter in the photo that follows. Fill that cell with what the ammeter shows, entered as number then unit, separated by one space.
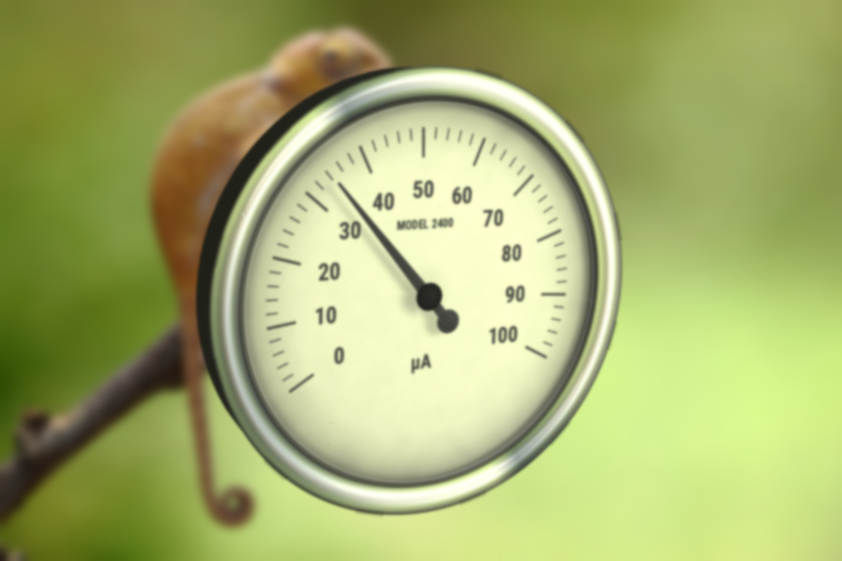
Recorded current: 34 µA
